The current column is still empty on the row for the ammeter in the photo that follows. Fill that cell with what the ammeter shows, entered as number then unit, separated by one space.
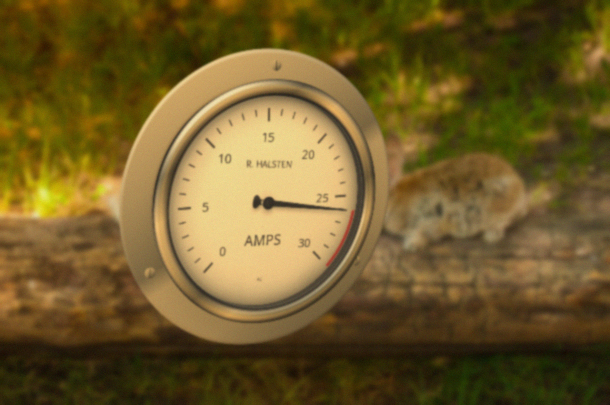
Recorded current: 26 A
